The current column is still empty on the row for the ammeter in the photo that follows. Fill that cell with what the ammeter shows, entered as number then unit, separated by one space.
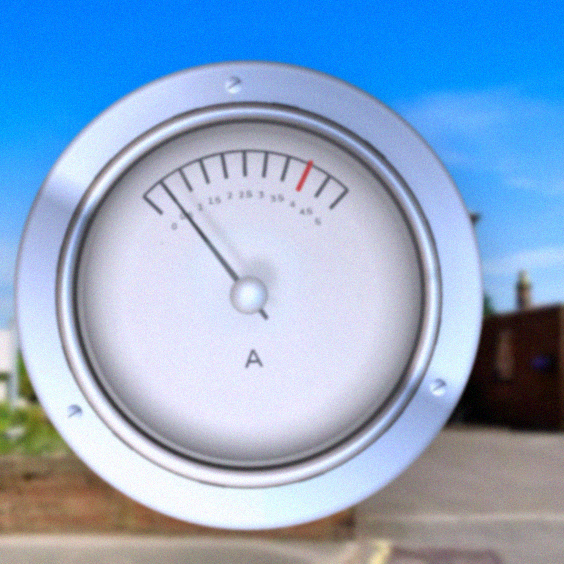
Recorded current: 0.5 A
